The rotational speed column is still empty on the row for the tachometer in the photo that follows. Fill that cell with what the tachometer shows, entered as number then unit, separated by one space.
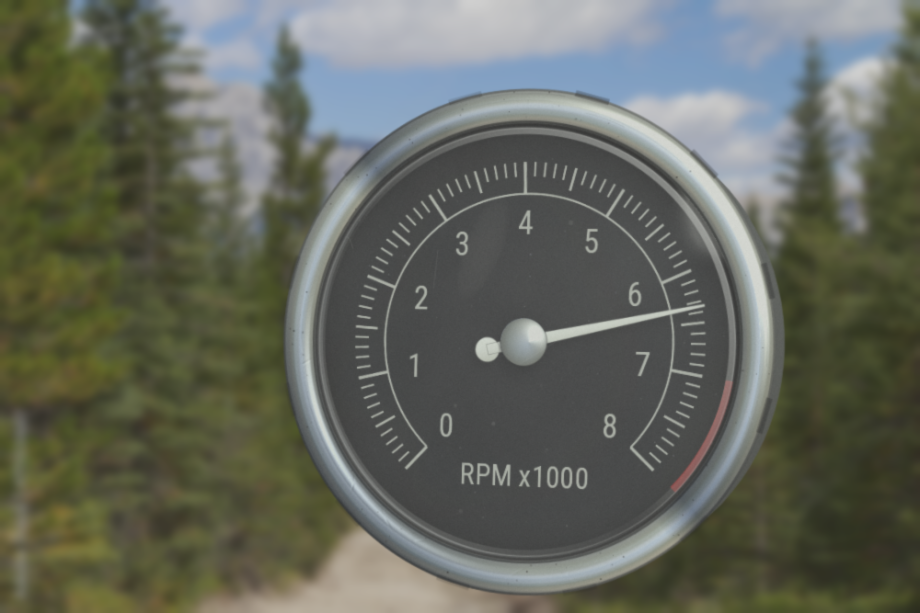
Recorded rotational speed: 6350 rpm
